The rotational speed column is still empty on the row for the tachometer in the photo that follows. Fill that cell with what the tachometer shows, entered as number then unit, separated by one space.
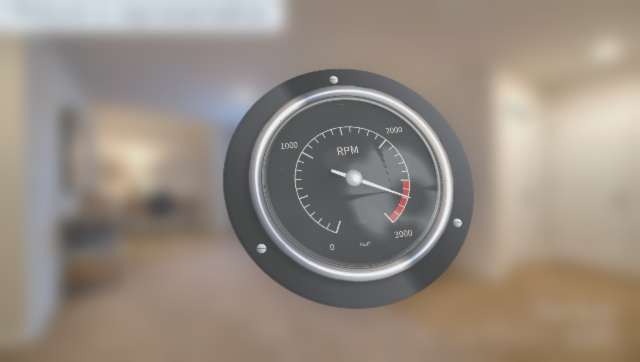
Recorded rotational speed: 2700 rpm
